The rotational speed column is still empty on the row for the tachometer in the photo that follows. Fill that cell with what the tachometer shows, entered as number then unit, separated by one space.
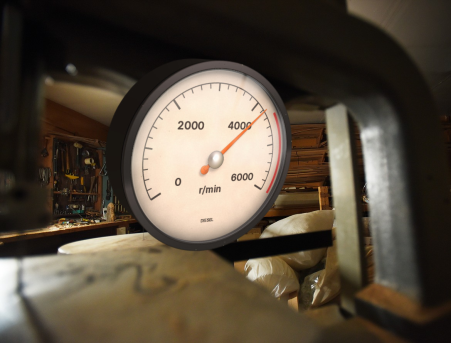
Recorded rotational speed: 4200 rpm
